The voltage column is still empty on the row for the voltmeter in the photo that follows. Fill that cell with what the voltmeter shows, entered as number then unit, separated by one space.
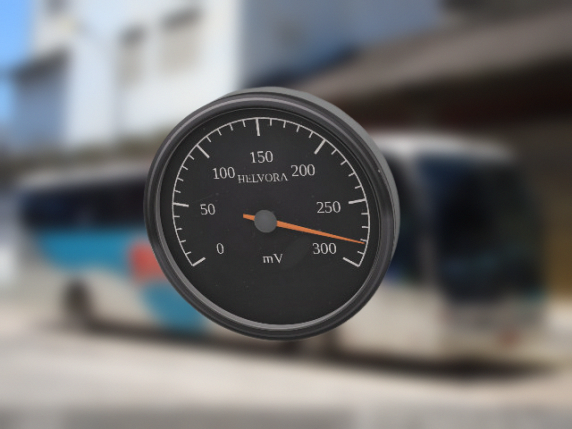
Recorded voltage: 280 mV
